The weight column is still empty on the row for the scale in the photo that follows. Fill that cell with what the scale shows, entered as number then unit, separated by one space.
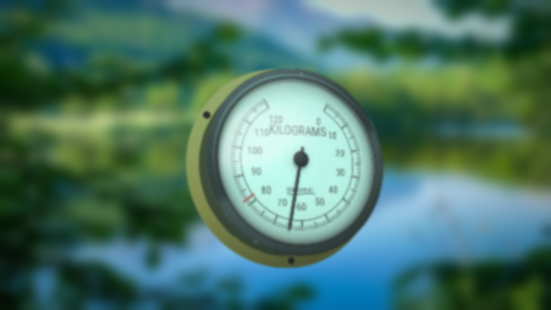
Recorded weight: 65 kg
